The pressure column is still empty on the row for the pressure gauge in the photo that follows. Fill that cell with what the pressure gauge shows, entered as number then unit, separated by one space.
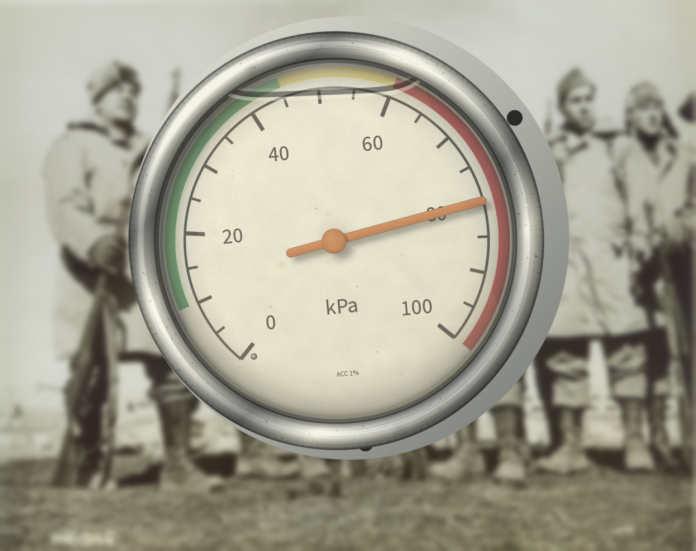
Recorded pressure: 80 kPa
